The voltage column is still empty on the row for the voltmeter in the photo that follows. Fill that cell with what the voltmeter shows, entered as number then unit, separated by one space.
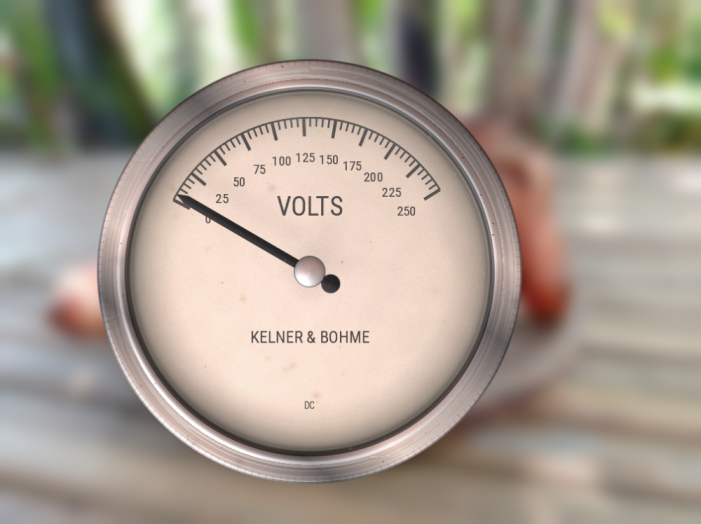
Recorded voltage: 5 V
